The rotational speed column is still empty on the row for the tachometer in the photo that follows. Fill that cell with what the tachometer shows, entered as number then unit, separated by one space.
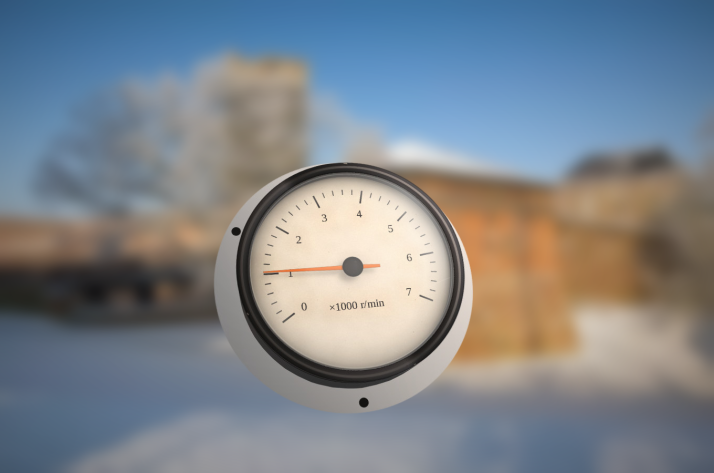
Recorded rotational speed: 1000 rpm
